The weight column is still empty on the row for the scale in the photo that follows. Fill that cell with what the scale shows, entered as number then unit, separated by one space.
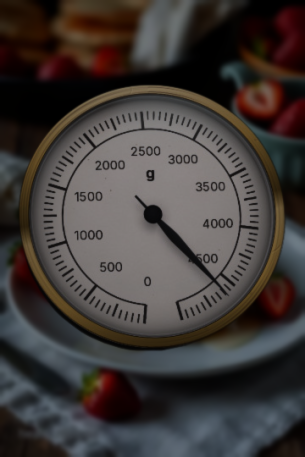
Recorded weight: 4600 g
